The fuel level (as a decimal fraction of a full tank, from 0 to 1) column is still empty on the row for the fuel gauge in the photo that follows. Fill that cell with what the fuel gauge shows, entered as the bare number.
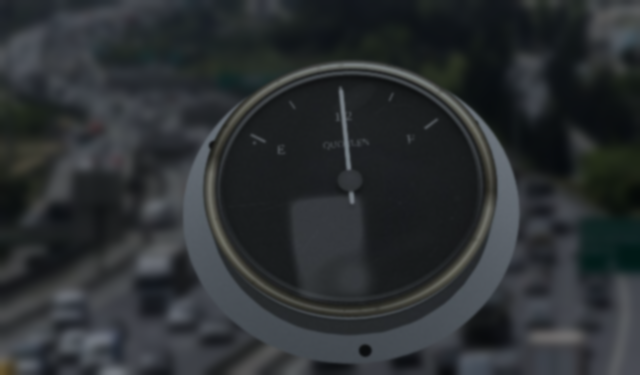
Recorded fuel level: 0.5
